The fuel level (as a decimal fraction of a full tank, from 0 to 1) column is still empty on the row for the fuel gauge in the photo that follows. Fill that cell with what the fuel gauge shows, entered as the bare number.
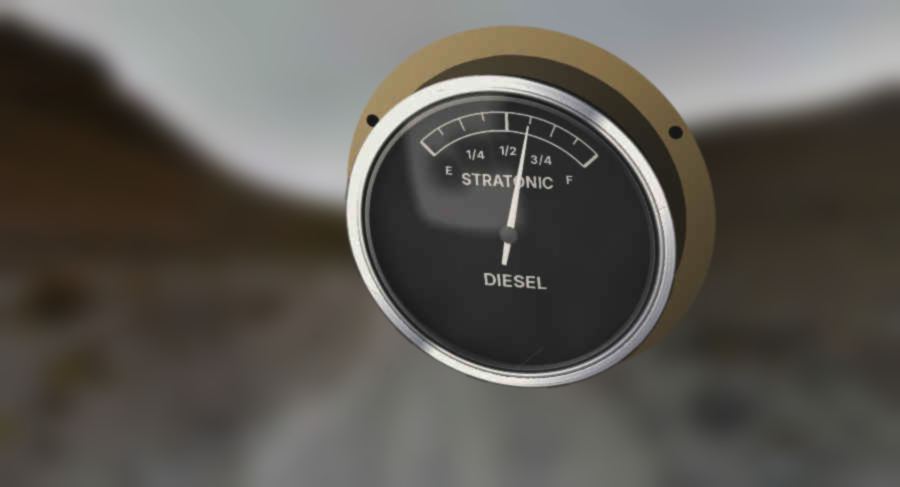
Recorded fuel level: 0.625
